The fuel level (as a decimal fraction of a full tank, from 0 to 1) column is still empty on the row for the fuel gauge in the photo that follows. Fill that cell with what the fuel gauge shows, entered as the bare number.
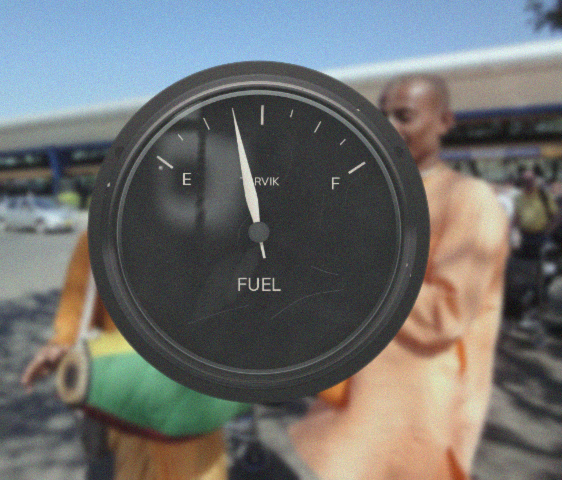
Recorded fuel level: 0.375
